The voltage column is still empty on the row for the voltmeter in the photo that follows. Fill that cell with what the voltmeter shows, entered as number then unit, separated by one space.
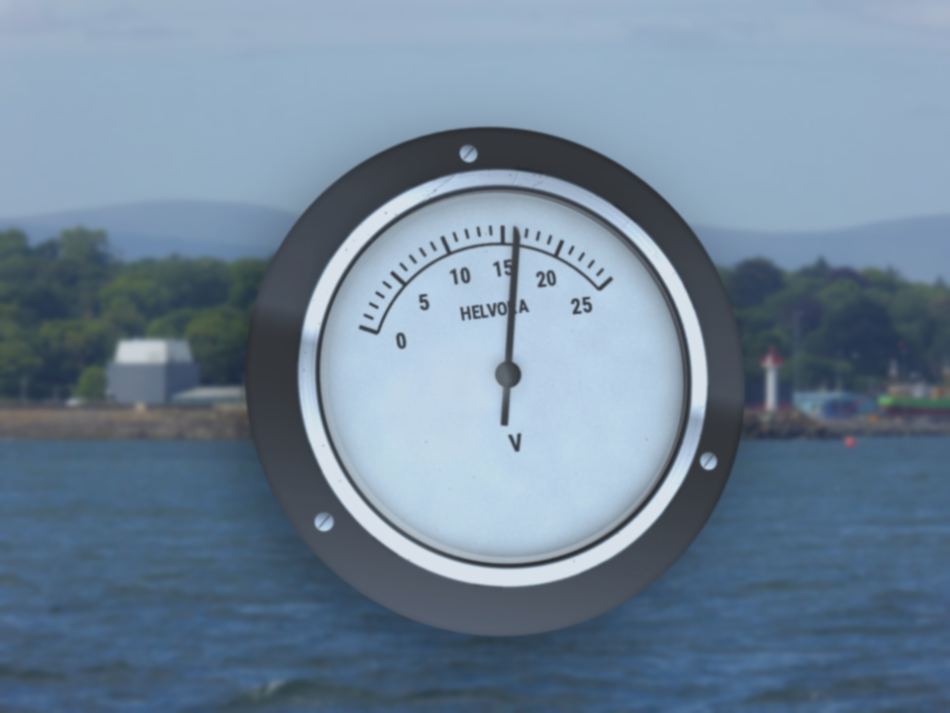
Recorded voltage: 16 V
